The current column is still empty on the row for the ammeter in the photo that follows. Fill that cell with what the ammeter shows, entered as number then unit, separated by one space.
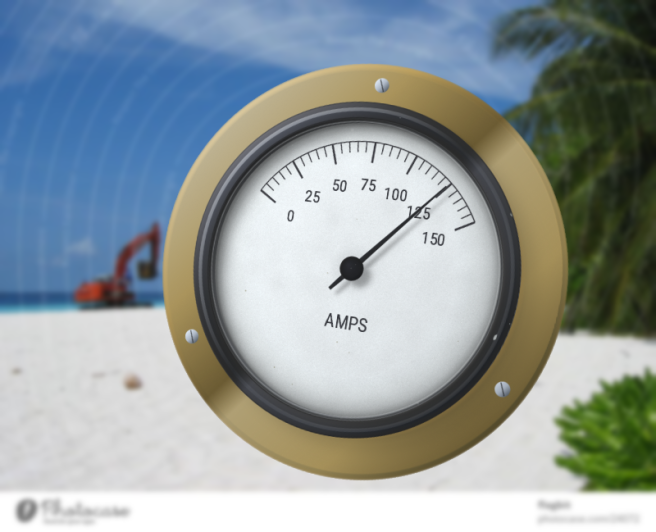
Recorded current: 125 A
